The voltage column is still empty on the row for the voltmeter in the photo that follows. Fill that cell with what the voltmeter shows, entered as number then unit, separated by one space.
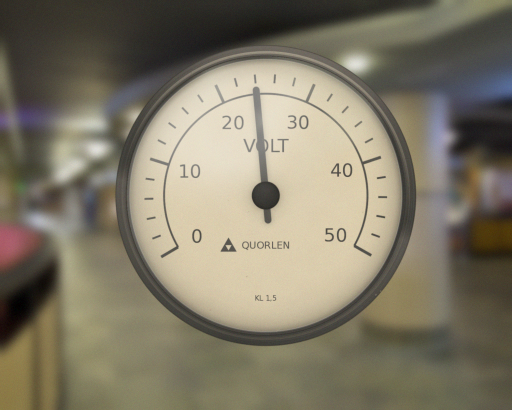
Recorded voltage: 24 V
